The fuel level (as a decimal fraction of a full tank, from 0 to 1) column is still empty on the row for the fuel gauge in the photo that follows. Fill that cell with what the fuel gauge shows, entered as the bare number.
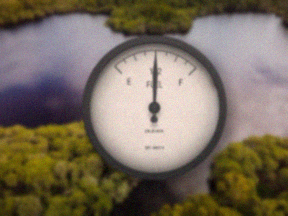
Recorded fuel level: 0.5
